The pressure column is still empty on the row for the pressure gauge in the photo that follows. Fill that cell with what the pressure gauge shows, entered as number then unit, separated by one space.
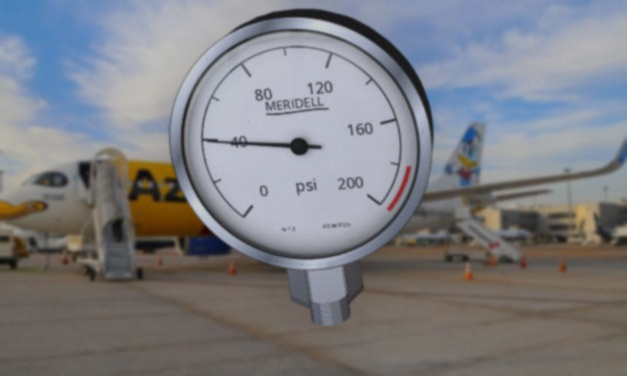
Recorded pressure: 40 psi
